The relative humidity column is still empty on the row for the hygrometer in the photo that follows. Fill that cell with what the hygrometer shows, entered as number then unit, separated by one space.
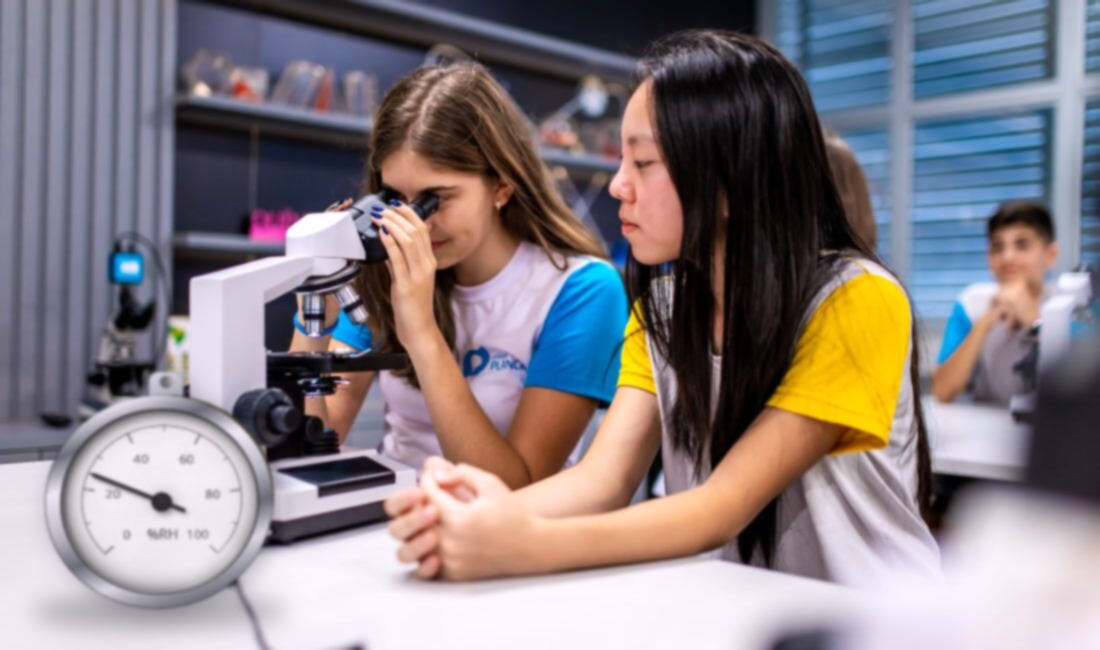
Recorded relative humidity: 25 %
